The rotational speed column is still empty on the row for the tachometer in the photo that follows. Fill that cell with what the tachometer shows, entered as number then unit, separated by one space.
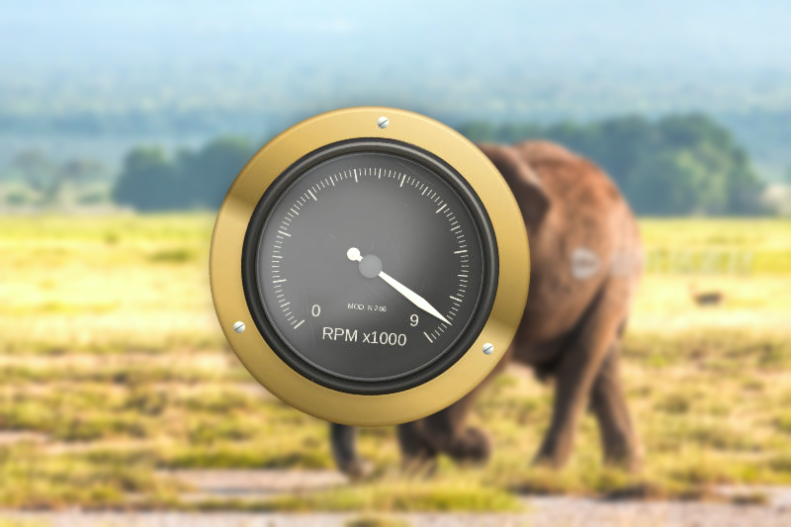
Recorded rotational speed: 8500 rpm
